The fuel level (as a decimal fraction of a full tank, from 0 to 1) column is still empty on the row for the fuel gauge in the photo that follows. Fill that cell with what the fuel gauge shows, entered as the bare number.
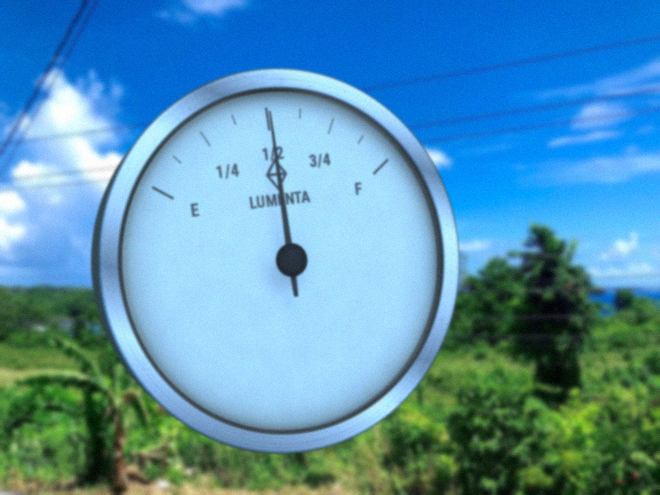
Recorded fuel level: 0.5
